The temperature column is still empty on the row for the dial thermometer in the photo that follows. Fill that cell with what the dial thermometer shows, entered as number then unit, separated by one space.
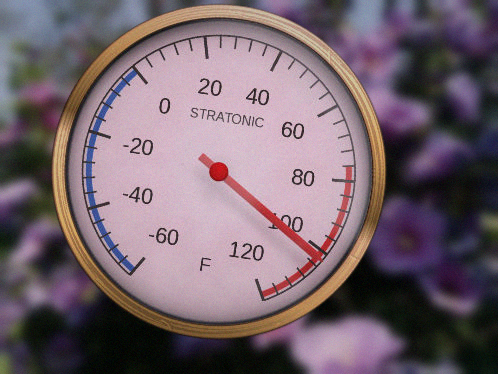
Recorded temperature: 102 °F
